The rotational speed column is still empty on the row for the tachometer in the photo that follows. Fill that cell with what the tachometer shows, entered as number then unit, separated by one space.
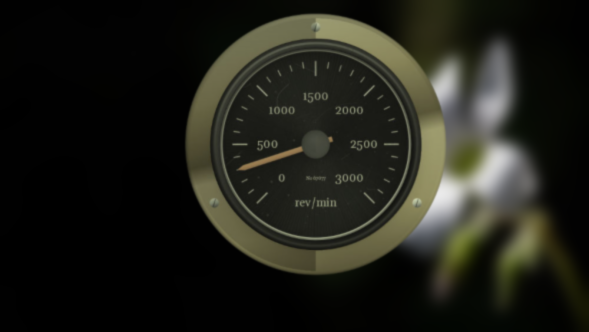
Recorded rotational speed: 300 rpm
